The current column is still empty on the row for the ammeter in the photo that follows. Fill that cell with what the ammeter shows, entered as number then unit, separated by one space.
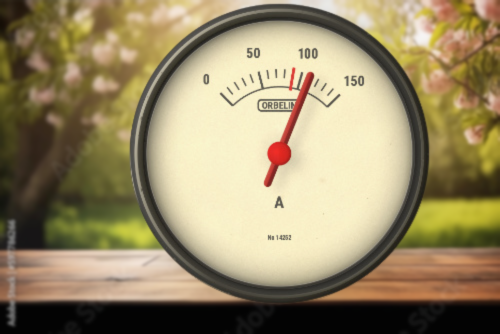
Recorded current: 110 A
